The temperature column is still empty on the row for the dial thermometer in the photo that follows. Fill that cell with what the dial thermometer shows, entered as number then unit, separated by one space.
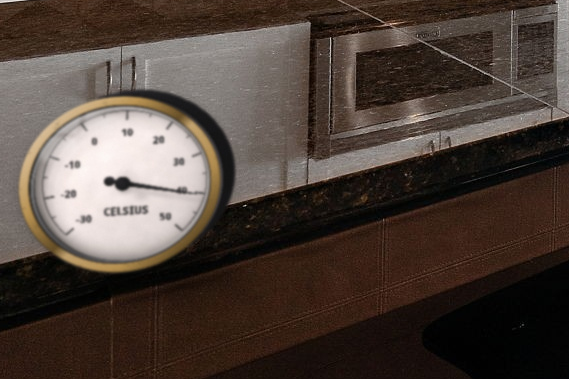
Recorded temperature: 40 °C
